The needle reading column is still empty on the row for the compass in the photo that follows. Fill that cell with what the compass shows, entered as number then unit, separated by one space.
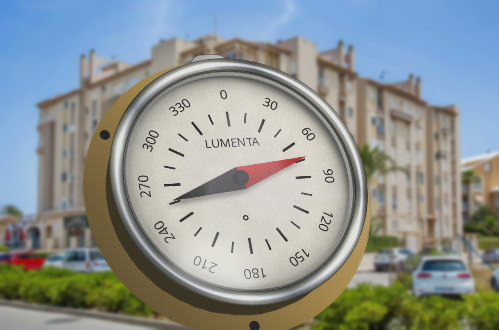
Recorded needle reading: 75 °
